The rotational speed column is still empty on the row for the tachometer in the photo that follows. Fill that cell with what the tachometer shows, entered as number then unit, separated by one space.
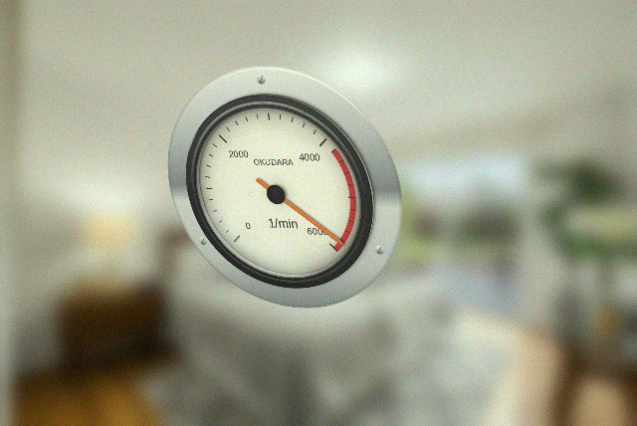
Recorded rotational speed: 5800 rpm
